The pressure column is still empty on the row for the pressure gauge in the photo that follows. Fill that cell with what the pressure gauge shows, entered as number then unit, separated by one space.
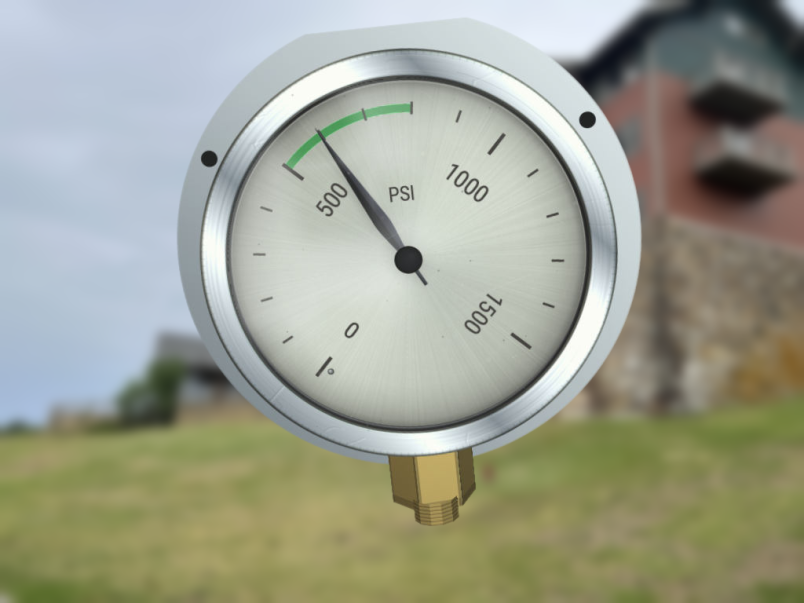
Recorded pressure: 600 psi
